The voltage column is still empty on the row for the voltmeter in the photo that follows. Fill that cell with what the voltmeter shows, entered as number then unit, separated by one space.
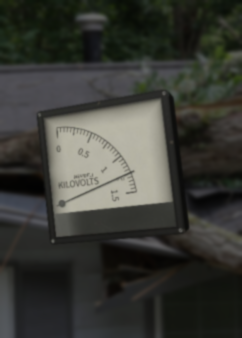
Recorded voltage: 1.25 kV
